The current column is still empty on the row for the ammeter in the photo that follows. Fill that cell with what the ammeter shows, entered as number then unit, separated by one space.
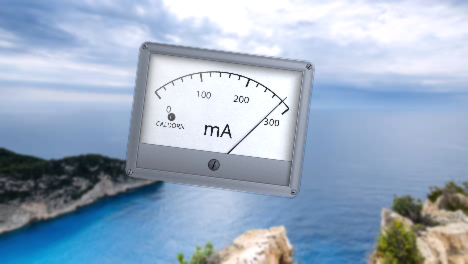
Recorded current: 280 mA
